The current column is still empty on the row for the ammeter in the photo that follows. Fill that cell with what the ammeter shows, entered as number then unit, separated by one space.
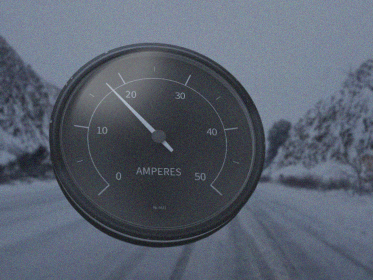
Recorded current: 17.5 A
